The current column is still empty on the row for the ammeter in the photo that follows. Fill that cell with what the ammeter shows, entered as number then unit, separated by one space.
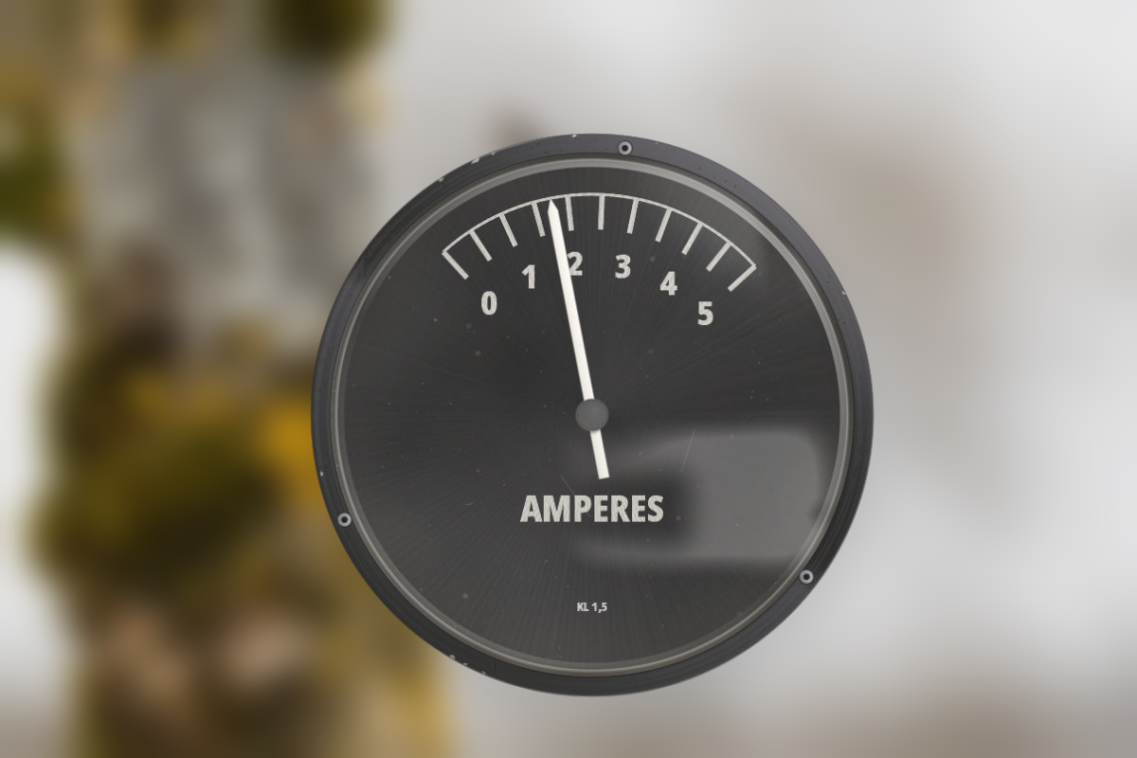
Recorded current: 1.75 A
